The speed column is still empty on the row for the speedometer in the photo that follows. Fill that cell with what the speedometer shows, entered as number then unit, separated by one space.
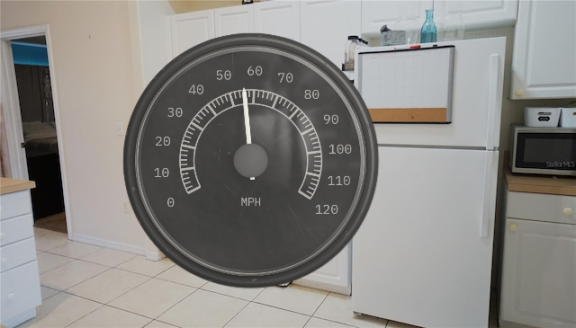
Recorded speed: 56 mph
